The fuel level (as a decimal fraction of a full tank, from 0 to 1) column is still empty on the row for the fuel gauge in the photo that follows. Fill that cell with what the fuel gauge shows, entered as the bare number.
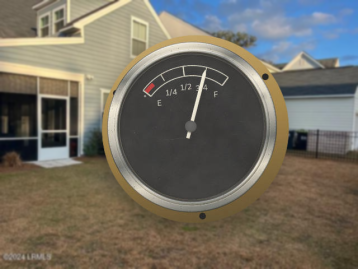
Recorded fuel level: 0.75
